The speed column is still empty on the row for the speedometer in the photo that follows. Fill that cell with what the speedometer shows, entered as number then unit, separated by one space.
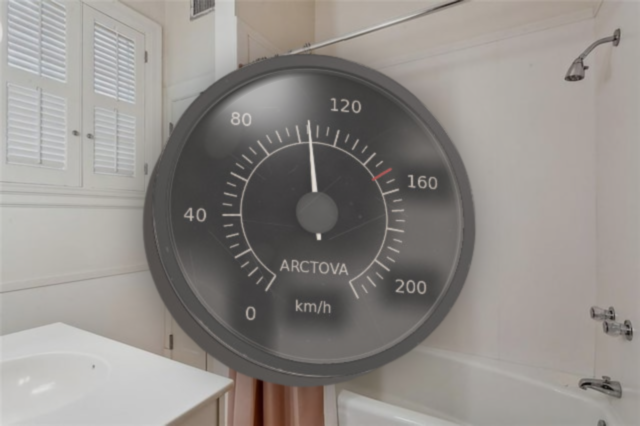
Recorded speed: 105 km/h
